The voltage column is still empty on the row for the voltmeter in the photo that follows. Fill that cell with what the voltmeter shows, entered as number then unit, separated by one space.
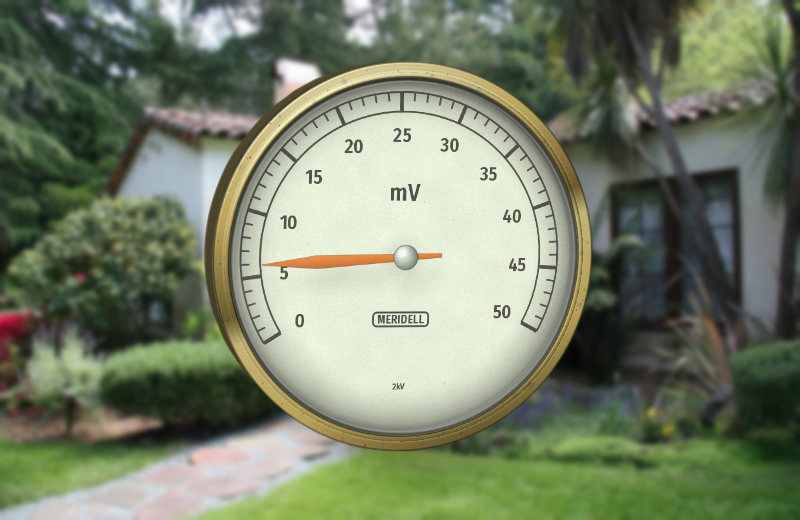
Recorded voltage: 6 mV
